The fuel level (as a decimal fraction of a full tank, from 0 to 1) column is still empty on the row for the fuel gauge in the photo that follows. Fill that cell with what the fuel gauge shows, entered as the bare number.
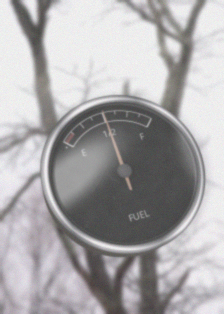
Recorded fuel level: 0.5
